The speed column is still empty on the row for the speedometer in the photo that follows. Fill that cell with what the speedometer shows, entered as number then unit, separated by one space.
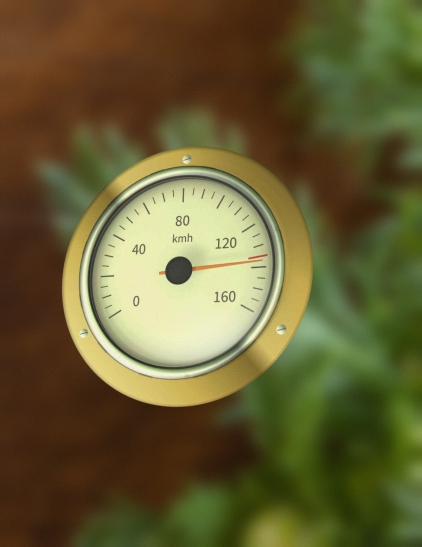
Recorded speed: 137.5 km/h
